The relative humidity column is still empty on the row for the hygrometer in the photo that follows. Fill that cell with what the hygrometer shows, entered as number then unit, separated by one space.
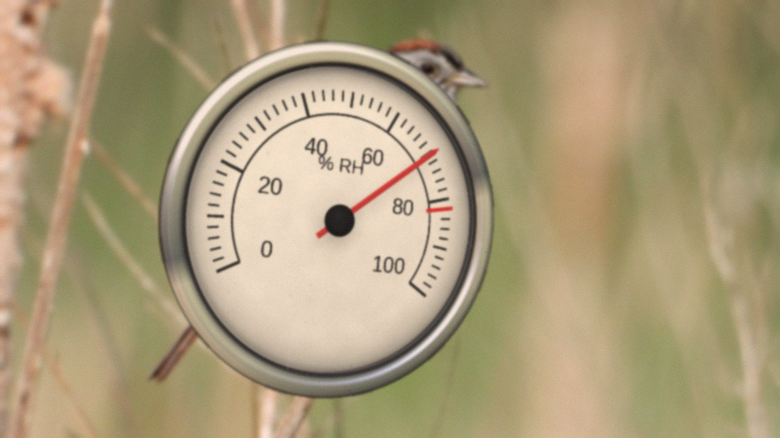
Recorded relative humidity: 70 %
